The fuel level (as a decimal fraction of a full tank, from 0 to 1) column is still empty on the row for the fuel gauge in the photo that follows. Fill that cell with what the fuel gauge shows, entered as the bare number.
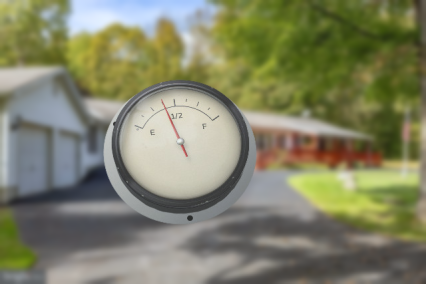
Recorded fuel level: 0.375
